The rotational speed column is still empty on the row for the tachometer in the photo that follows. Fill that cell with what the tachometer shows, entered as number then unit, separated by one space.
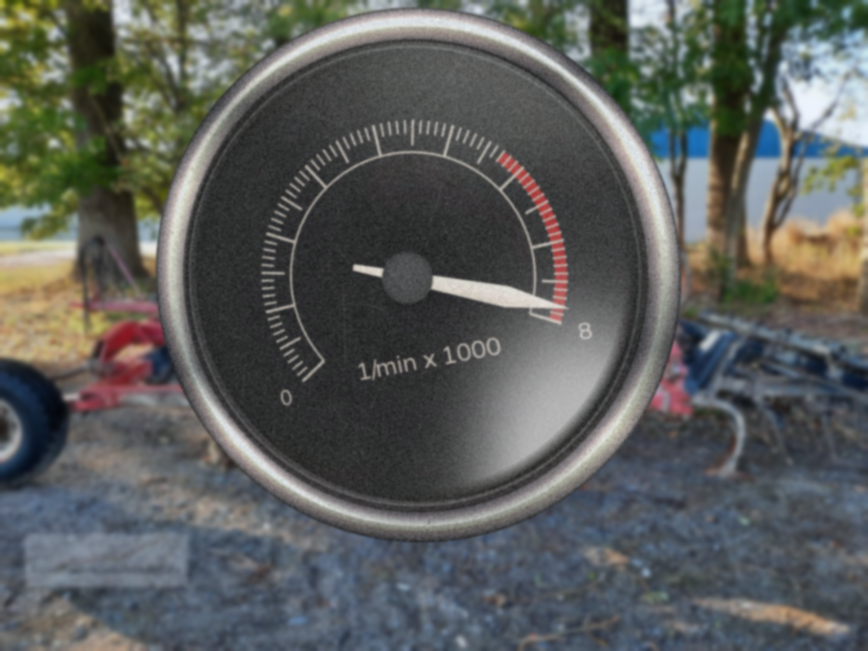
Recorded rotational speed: 7800 rpm
